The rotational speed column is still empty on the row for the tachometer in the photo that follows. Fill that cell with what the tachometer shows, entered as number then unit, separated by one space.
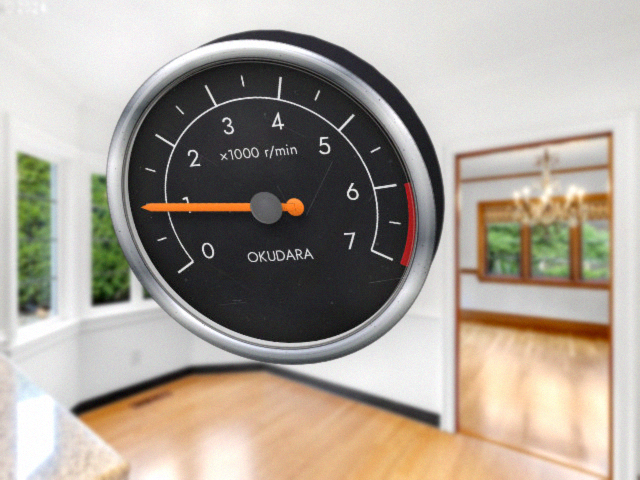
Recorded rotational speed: 1000 rpm
